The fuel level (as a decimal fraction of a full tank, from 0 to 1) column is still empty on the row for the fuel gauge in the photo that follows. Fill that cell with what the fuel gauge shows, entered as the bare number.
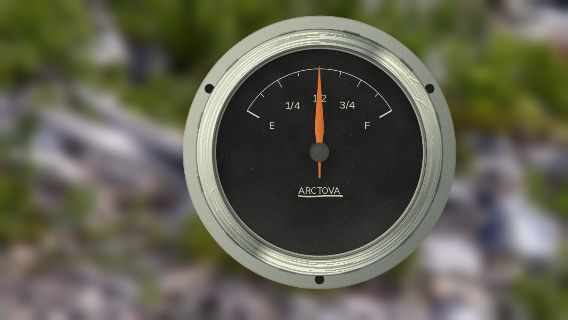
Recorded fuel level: 0.5
